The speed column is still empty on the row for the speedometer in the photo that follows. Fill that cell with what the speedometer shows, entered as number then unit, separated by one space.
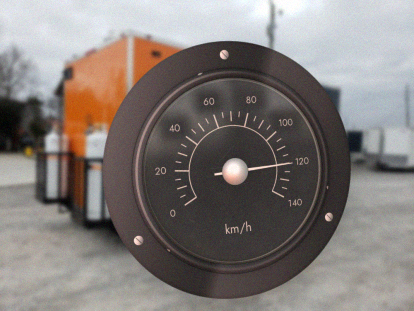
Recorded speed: 120 km/h
